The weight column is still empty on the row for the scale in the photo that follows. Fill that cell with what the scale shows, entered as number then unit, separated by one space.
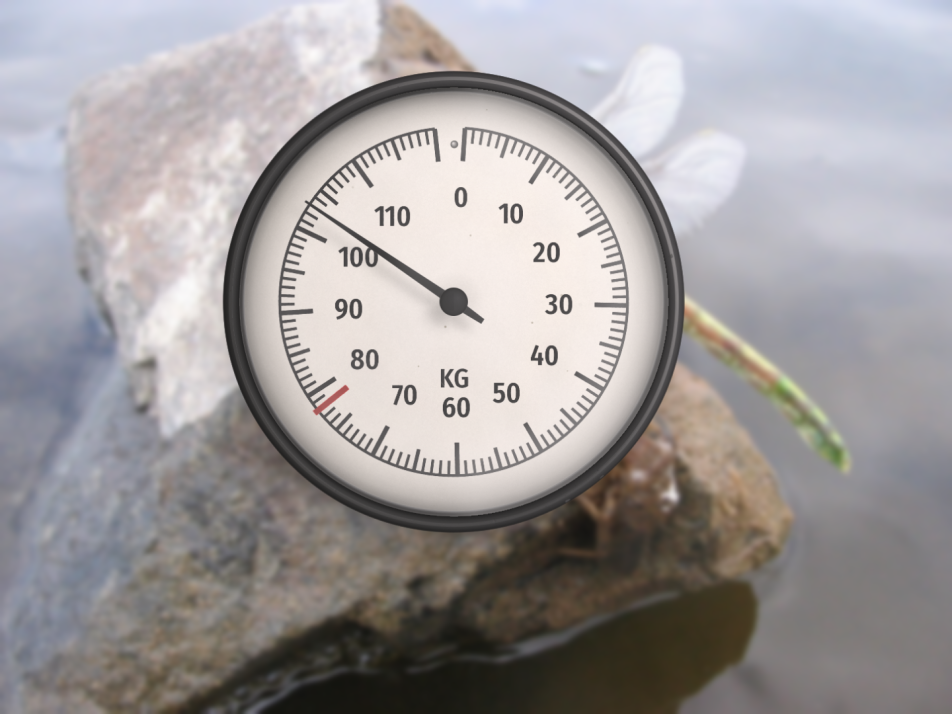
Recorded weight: 103 kg
